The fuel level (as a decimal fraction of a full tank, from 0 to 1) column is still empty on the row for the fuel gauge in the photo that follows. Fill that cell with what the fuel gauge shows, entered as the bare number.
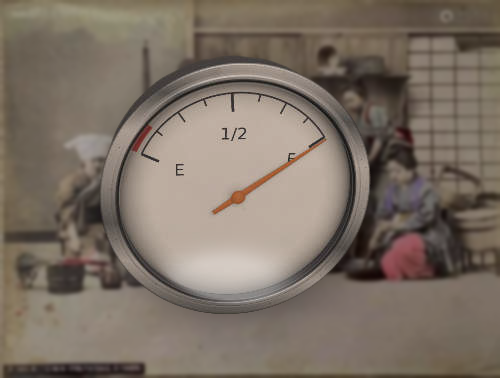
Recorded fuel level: 1
